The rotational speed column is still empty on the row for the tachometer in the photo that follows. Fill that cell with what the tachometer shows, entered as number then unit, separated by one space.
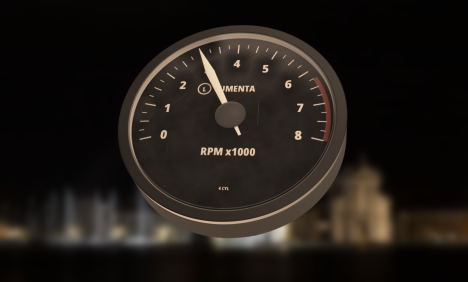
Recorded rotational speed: 3000 rpm
